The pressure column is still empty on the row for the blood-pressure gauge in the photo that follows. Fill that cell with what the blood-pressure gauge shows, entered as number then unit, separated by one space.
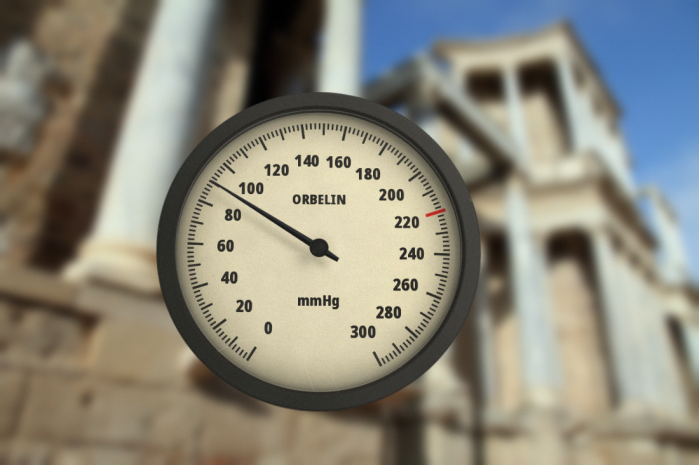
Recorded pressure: 90 mmHg
